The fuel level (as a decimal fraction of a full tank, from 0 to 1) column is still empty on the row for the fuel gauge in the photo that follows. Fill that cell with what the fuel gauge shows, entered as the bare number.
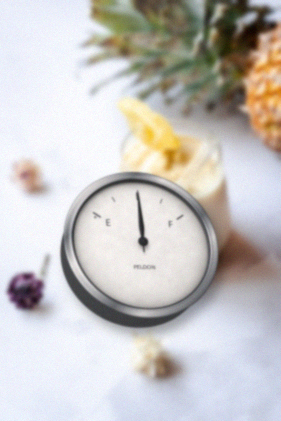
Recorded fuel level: 0.5
